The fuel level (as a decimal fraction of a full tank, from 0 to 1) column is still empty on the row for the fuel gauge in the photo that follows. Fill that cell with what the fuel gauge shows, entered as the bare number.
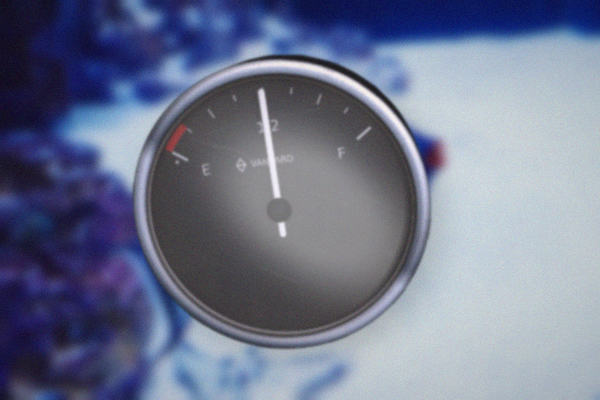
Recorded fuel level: 0.5
